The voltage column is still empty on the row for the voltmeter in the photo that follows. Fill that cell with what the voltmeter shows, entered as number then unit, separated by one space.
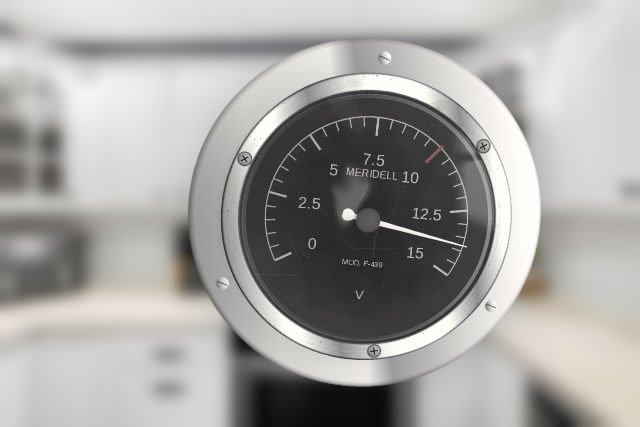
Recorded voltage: 13.75 V
